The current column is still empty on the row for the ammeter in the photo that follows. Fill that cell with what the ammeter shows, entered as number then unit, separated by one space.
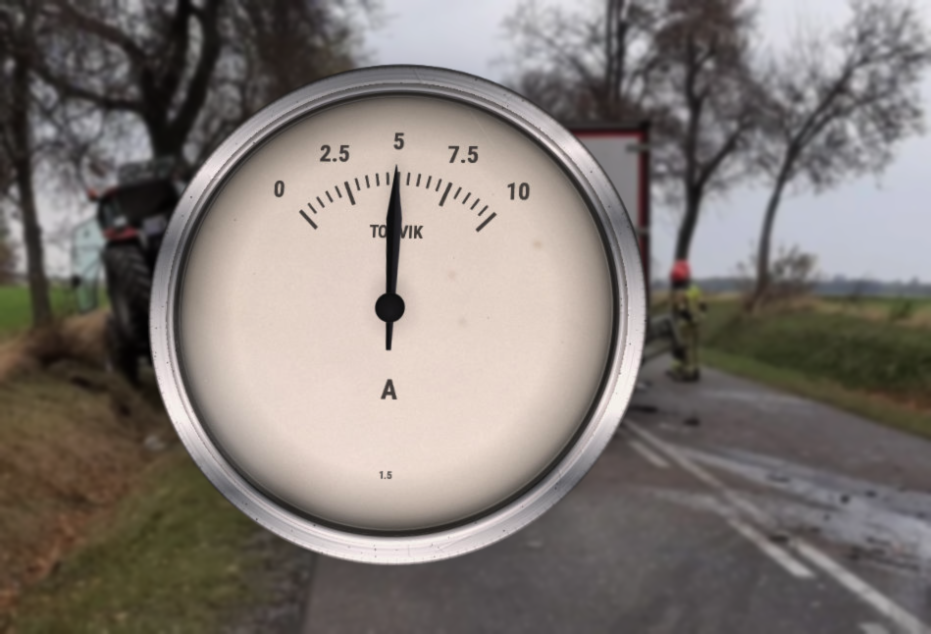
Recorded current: 5 A
